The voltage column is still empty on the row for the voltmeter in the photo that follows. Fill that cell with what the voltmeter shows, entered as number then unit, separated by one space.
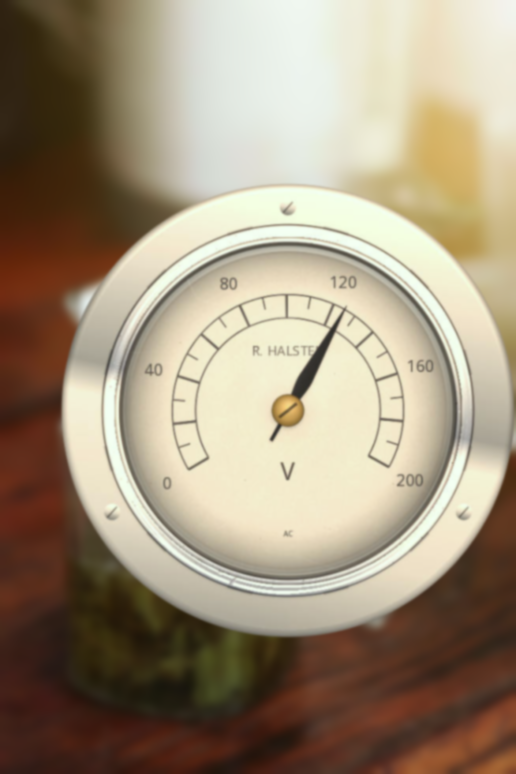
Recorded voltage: 125 V
